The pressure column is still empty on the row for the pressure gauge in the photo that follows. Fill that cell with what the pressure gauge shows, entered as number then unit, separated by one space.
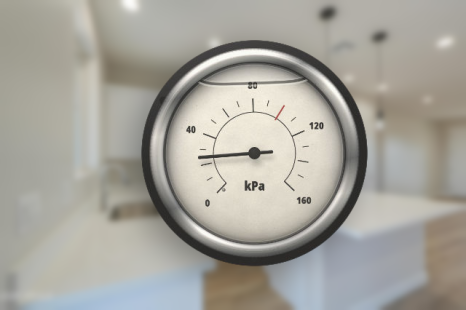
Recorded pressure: 25 kPa
